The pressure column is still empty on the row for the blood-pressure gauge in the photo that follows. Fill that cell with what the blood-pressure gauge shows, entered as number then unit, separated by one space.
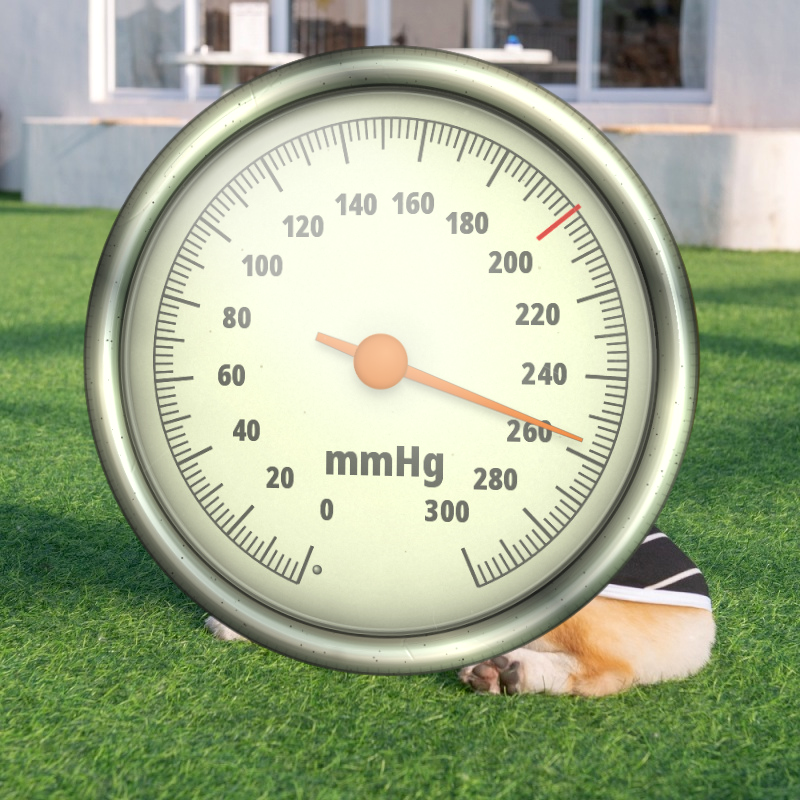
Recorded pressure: 256 mmHg
